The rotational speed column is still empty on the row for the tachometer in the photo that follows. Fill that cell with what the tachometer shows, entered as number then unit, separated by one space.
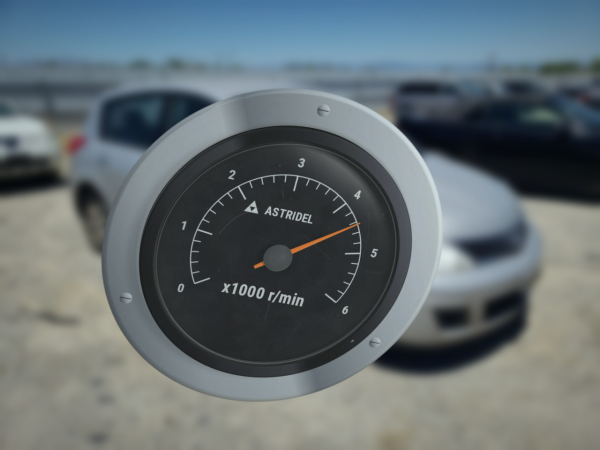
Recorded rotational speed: 4400 rpm
